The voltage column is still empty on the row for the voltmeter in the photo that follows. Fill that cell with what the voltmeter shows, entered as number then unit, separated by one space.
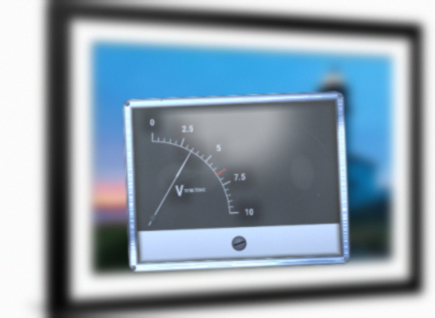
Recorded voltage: 3.5 V
